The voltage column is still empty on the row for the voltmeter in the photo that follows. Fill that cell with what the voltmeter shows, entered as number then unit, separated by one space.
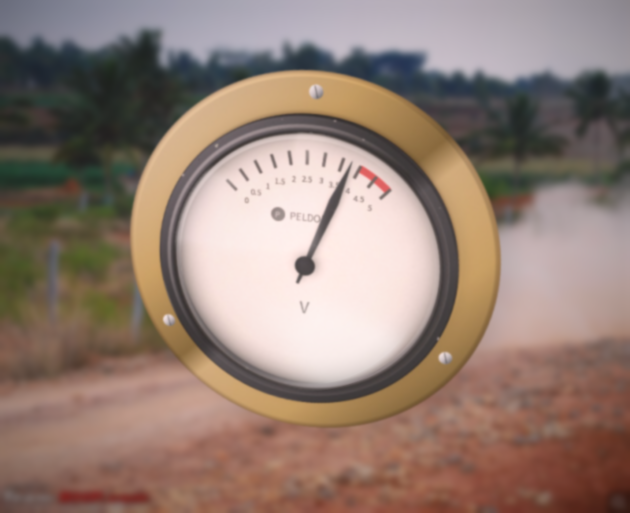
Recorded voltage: 3.75 V
